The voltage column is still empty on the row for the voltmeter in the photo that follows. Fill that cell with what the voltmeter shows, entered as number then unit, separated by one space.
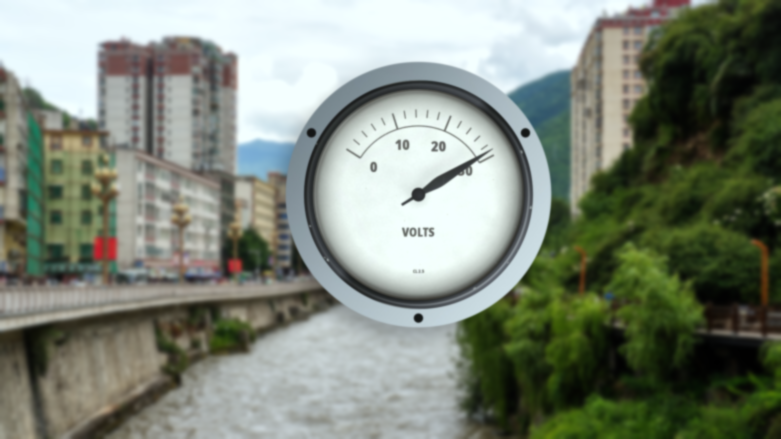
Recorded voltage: 29 V
